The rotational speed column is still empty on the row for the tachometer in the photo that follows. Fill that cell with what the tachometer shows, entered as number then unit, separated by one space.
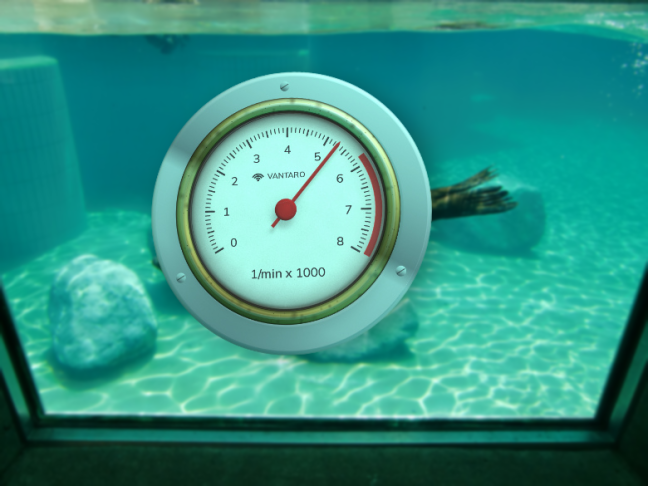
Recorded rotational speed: 5300 rpm
